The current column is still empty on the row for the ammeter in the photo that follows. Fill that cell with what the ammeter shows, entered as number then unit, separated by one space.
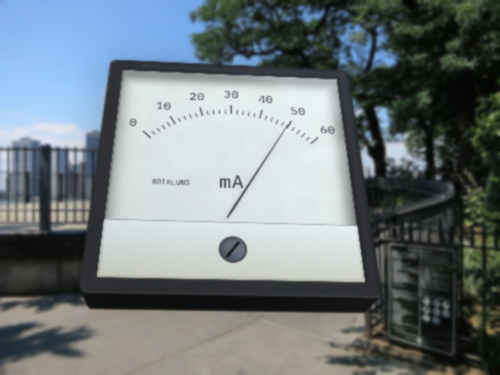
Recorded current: 50 mA
